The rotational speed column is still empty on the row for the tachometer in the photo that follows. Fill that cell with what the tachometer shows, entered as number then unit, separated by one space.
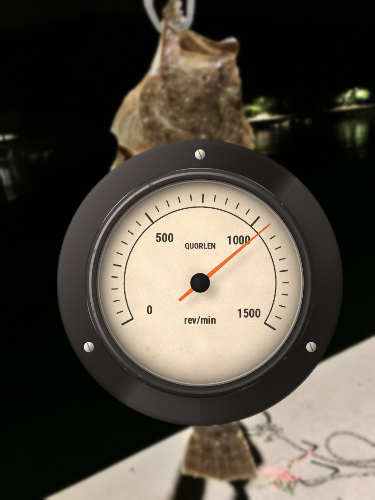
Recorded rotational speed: 1050 rpm
